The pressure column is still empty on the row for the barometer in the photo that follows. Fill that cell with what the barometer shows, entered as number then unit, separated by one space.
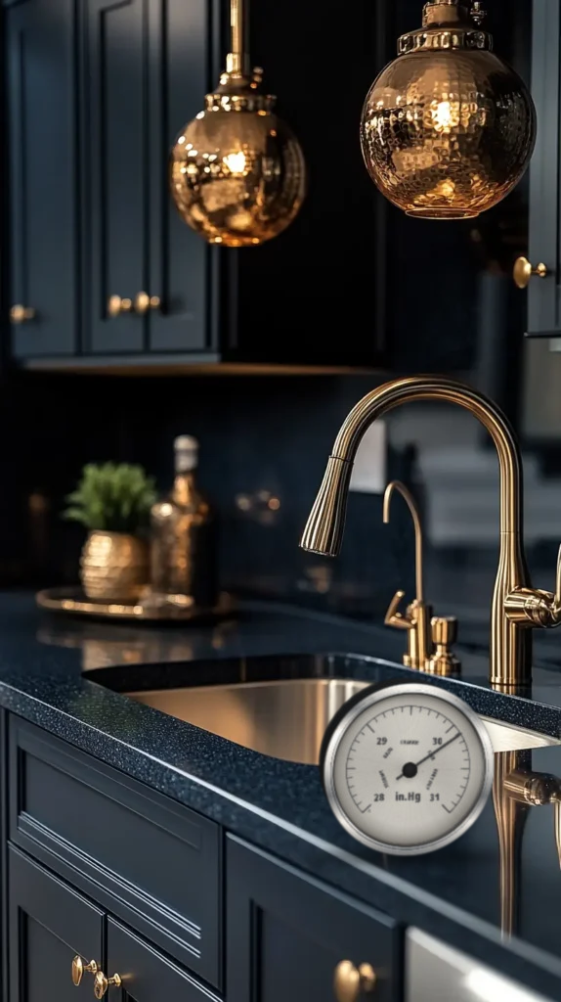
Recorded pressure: 30.1 inHg
